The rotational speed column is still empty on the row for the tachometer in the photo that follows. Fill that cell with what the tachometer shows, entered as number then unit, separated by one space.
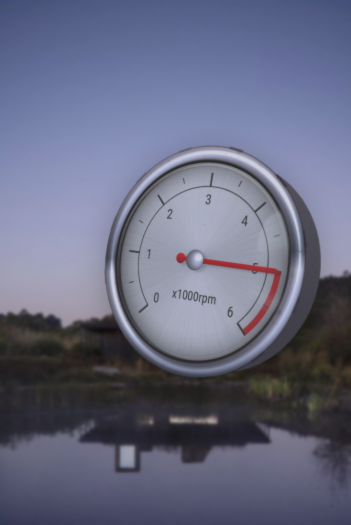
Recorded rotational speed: 5000 rpm
